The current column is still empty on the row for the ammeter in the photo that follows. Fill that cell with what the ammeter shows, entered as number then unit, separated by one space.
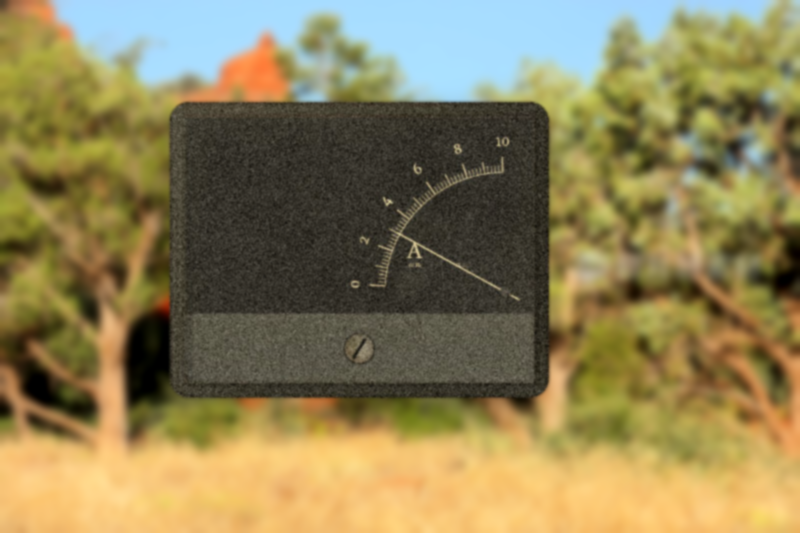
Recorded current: 3 A
